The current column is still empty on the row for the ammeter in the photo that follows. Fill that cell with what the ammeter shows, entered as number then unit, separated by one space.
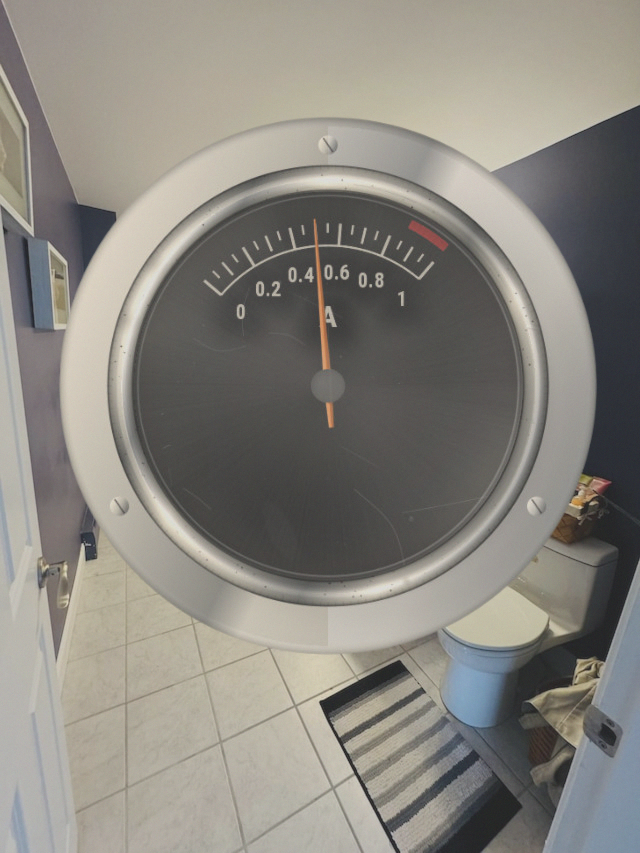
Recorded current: 0.5 A
